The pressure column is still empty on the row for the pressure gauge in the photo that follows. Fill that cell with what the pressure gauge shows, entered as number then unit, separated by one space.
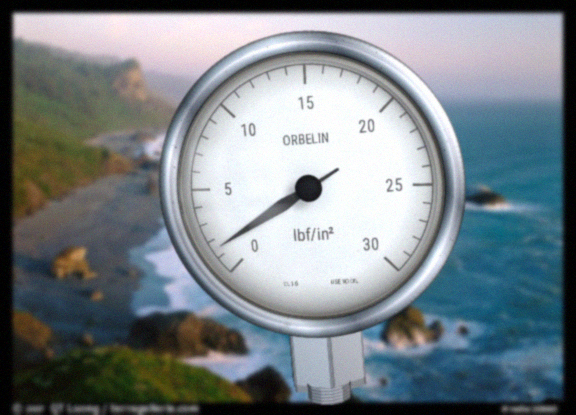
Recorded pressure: 1.5 psi
